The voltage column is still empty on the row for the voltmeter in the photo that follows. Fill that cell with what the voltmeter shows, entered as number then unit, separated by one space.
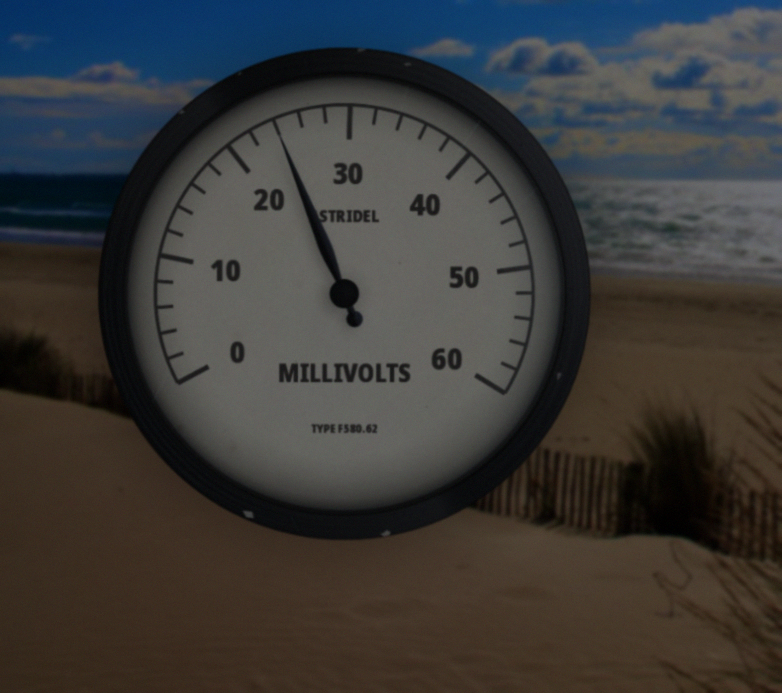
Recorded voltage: 24 mV
